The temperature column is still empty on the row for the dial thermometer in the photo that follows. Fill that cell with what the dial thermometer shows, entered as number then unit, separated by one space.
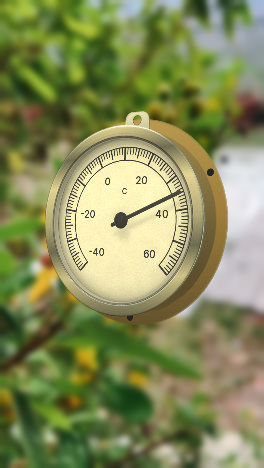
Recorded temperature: 35 °C
